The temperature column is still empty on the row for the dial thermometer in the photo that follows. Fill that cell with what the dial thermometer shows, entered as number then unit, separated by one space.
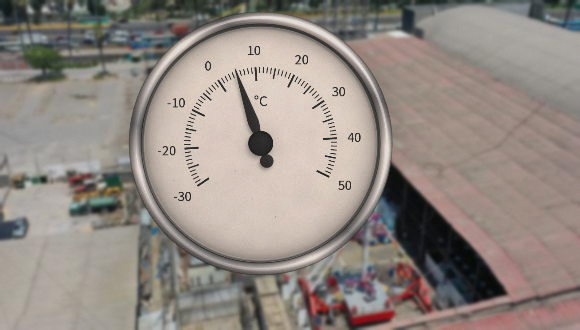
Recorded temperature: 5 °C
